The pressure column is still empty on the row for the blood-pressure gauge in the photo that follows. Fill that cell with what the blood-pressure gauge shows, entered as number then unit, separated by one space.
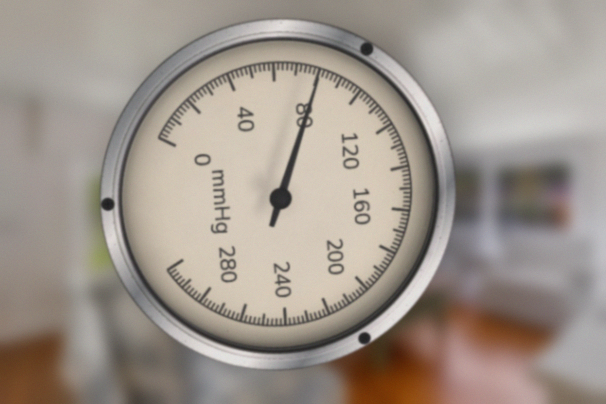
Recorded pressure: 80 mmHg
